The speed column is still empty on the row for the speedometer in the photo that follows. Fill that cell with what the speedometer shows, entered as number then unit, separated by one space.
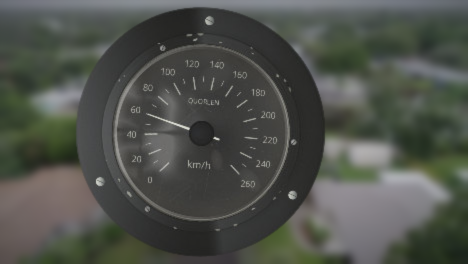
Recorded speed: 60 km/h
